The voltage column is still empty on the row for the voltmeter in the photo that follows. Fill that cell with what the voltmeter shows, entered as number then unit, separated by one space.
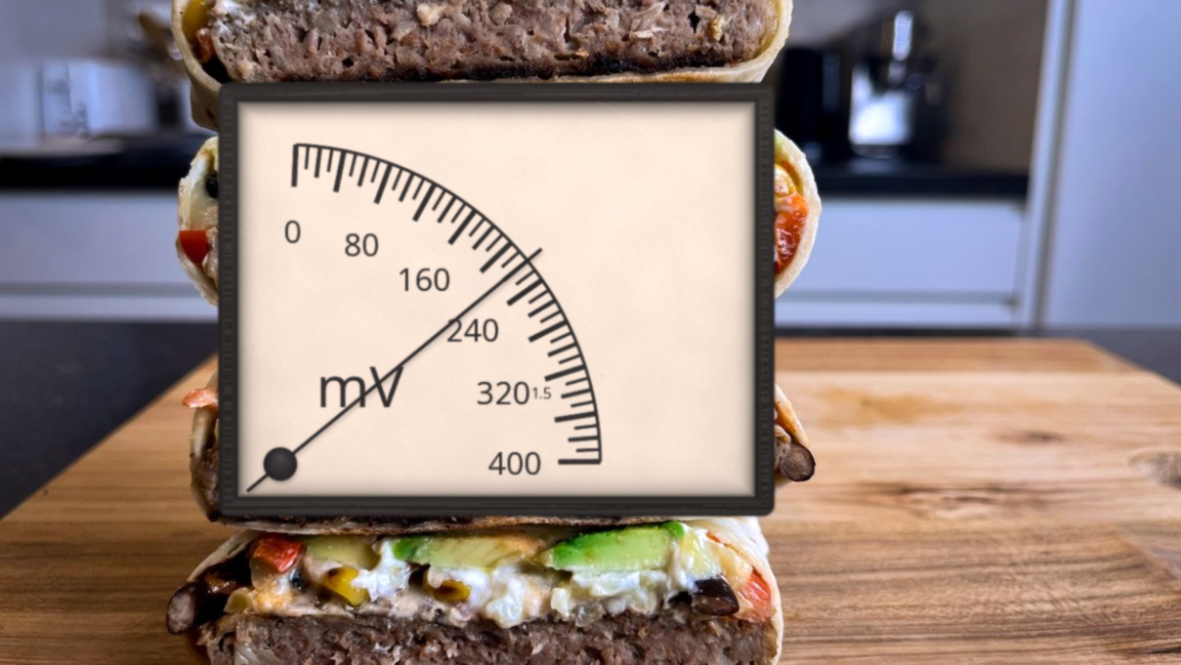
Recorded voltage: 220 mV
